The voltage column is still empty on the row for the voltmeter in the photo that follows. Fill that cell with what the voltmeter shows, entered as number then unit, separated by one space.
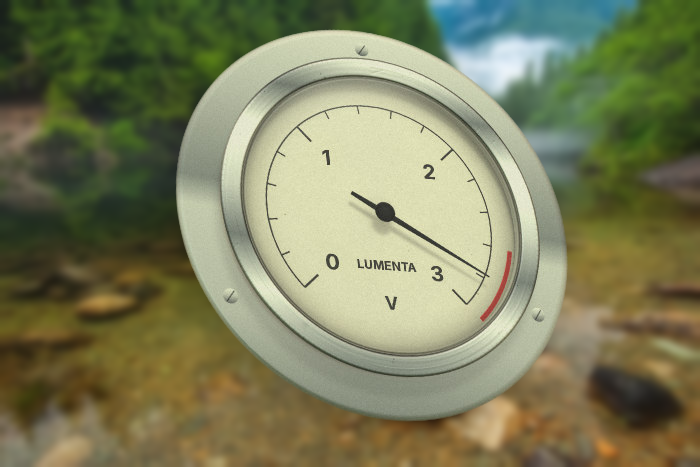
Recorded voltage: 2.8 V
